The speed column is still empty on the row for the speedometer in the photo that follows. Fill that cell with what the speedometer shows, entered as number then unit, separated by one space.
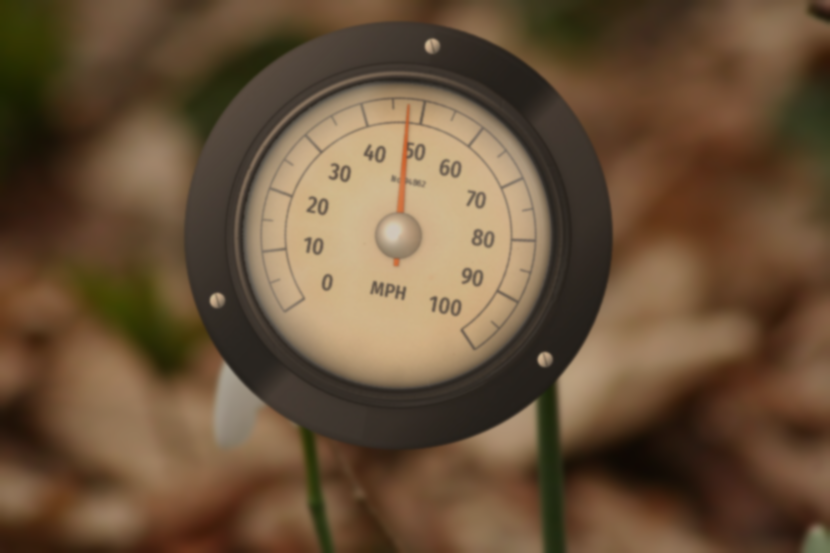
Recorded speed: 47.5 mph
